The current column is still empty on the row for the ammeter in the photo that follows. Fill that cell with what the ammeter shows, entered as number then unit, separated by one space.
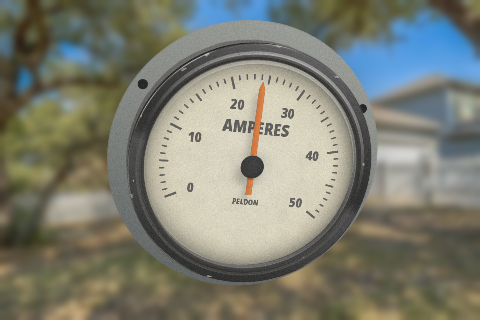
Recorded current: 24 A
